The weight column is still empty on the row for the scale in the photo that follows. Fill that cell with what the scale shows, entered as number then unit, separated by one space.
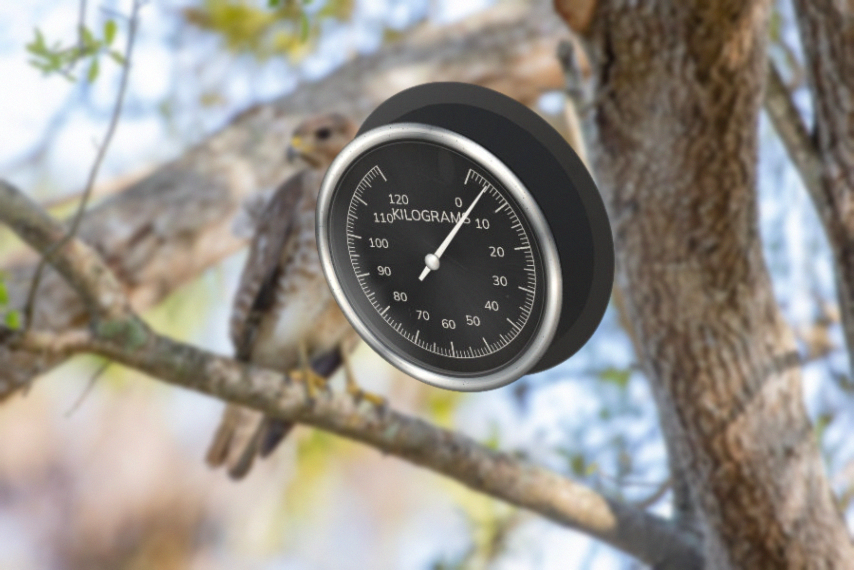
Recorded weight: 5 kg
